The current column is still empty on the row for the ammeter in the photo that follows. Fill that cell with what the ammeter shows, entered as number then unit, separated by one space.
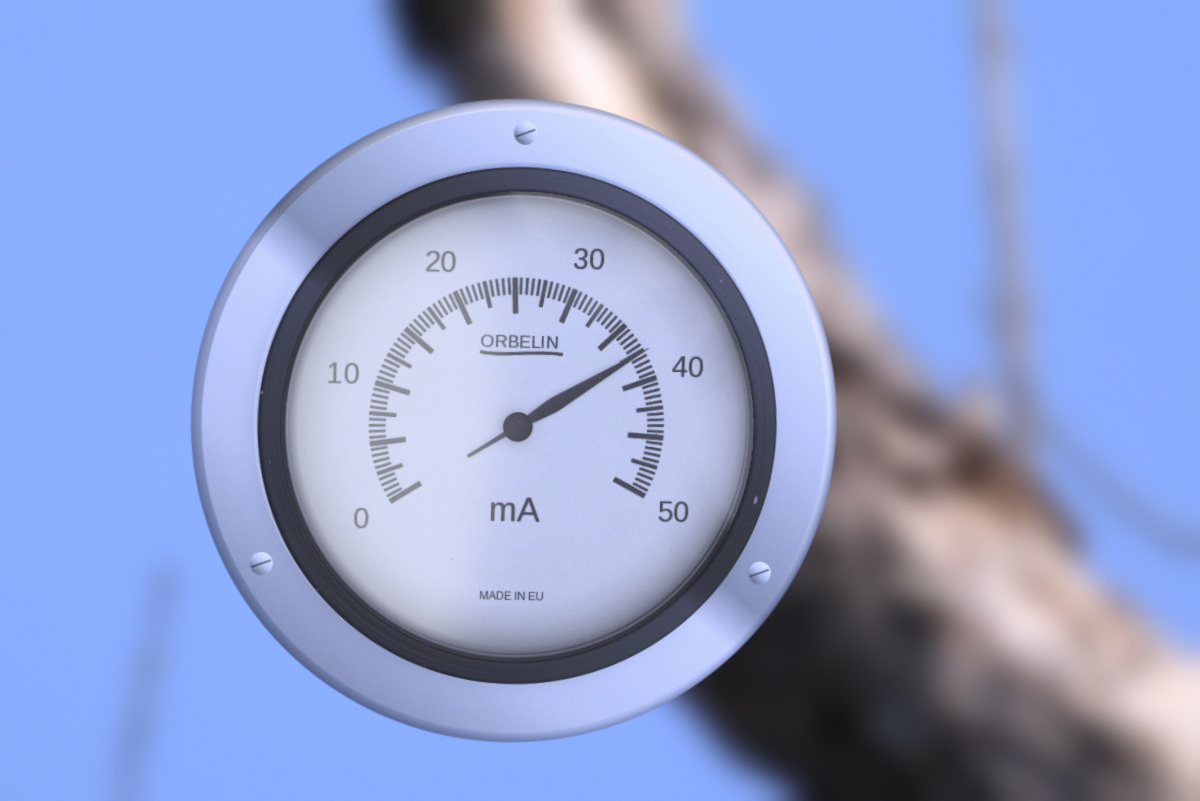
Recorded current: 37.5 mA
